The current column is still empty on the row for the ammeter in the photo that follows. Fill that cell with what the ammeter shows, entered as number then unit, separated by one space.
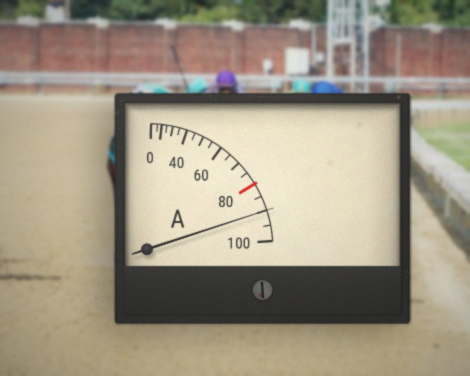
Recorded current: 90 A
